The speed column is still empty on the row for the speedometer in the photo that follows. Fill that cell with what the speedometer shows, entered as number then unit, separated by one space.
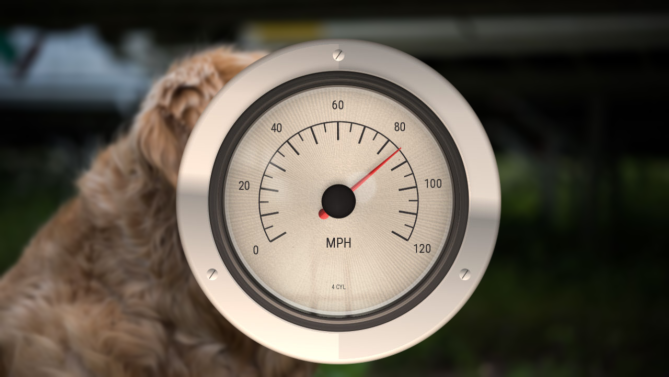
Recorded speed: 85 mph
